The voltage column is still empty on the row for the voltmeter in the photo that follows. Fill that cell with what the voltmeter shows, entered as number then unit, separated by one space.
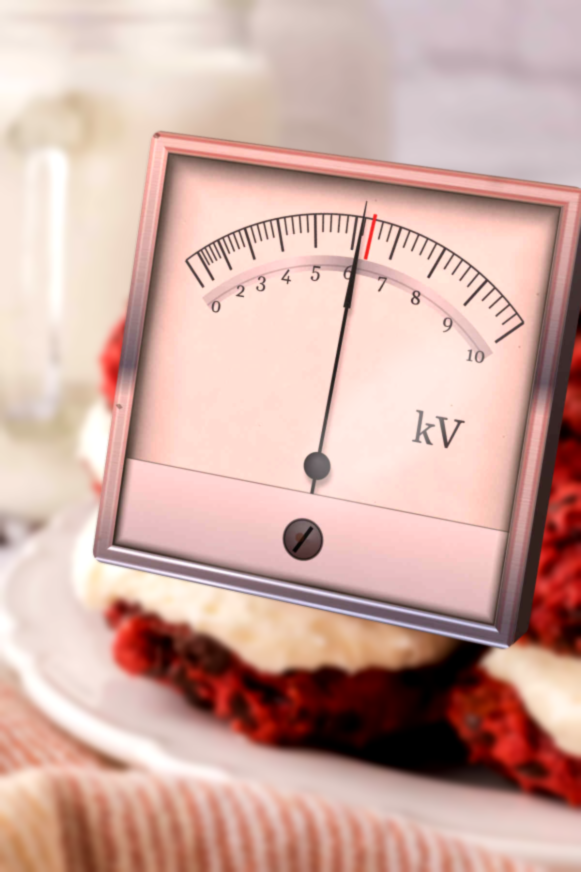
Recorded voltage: 6.2 kV
